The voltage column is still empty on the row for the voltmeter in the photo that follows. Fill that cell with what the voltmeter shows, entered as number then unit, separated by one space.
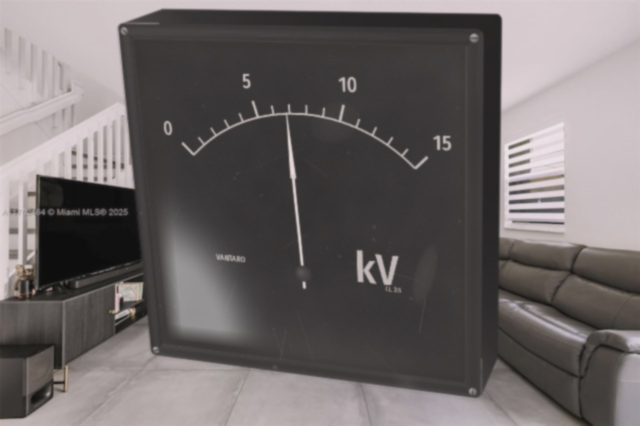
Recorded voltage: 7 kV
